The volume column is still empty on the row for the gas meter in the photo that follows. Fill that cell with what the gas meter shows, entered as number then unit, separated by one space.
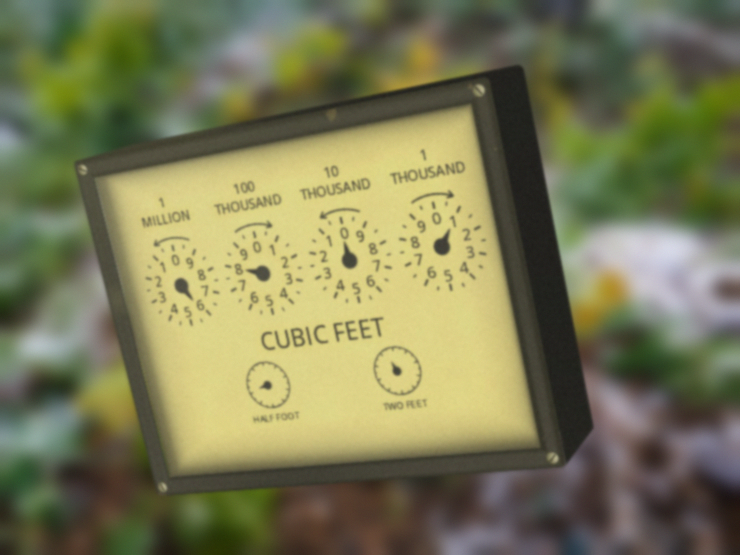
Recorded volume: 580100 ft³
